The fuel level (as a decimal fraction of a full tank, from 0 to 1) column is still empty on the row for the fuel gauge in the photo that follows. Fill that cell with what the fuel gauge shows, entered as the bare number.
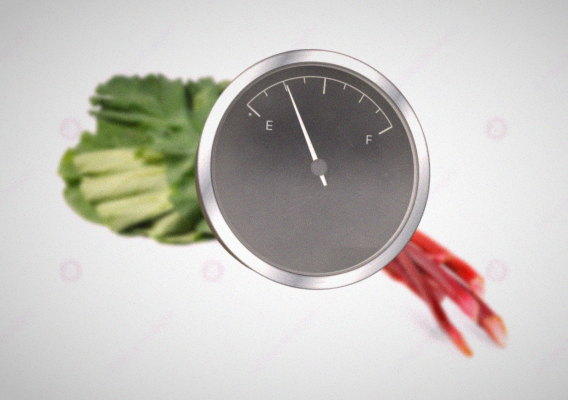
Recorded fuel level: 0.25
